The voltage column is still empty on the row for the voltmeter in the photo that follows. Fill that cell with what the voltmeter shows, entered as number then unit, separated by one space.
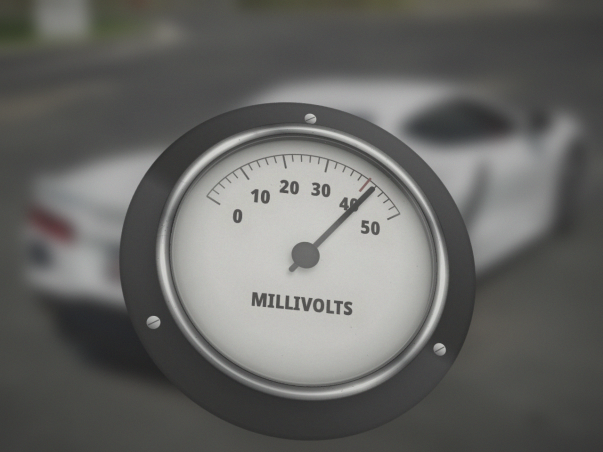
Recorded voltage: 42 mV
